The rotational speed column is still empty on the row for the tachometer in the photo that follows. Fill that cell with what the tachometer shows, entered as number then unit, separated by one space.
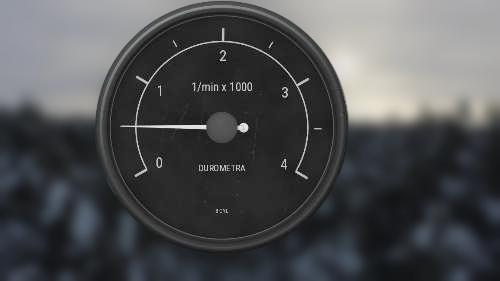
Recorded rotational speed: 500 rpm
